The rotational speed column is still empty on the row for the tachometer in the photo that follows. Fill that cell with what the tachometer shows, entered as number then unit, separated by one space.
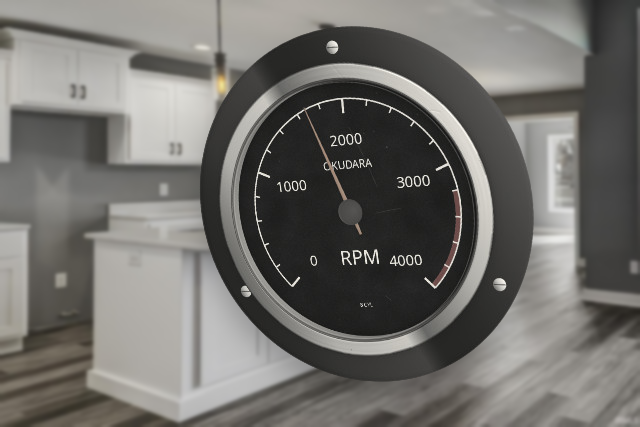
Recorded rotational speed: 1700 rpm
